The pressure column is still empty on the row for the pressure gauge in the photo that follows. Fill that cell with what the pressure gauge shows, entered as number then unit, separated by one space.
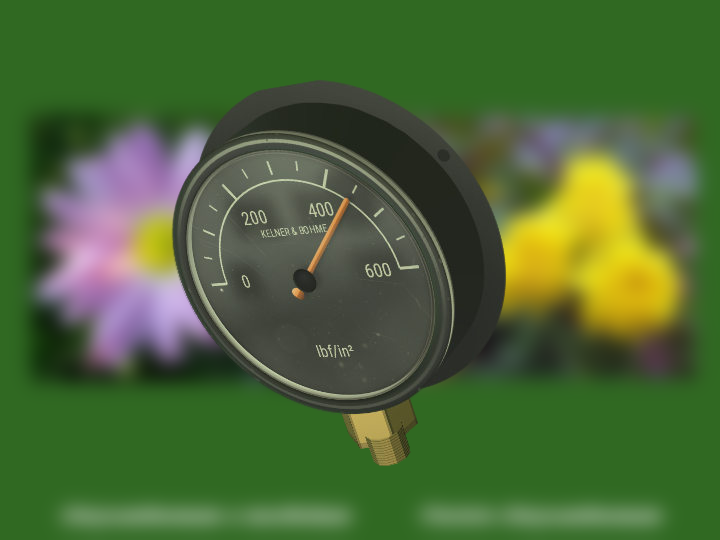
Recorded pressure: 450 psi
